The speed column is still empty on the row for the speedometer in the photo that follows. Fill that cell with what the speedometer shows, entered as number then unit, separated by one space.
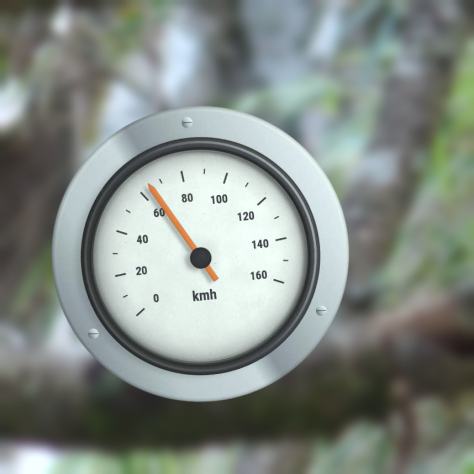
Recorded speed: 65 km/h
